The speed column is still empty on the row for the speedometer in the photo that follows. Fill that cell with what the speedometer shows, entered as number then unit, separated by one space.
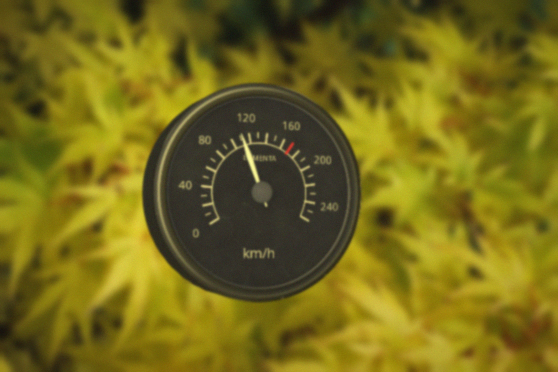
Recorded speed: 110 km/h
